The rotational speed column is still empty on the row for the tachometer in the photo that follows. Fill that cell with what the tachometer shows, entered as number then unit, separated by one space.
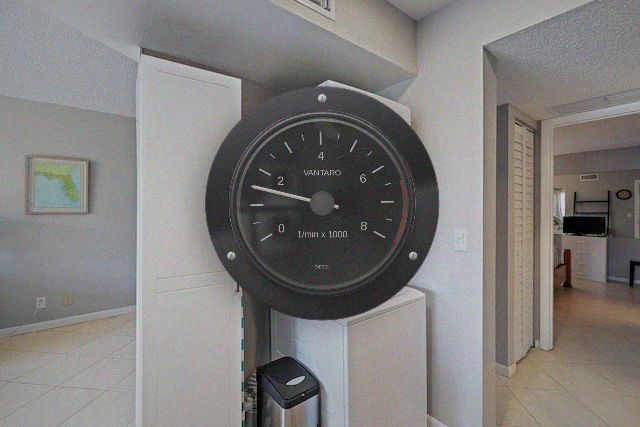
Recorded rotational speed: 1500 rpm
